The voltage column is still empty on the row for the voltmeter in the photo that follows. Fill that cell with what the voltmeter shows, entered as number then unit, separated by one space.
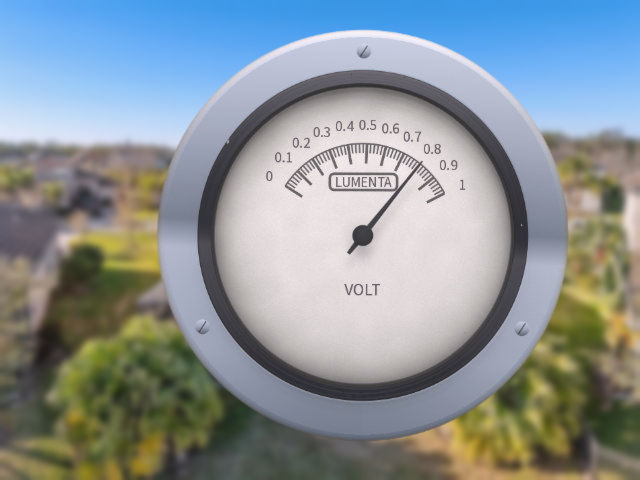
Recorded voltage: 0.8 V
